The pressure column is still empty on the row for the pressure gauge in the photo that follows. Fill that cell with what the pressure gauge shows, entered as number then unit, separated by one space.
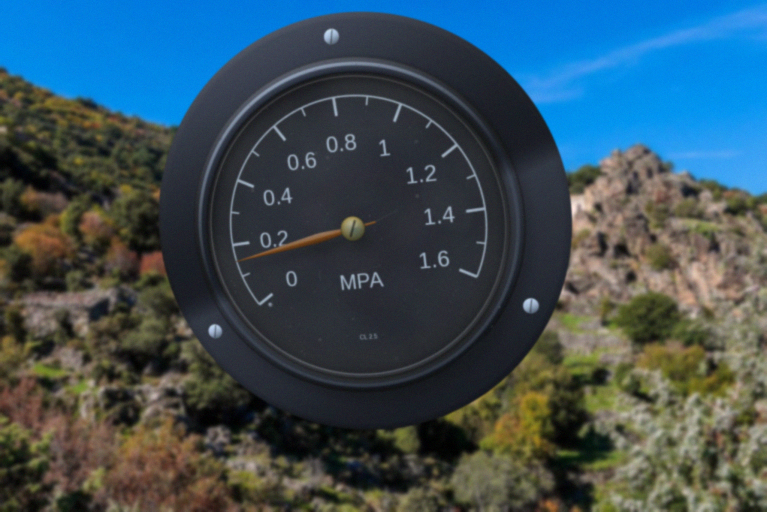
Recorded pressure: 0.15 MPa
